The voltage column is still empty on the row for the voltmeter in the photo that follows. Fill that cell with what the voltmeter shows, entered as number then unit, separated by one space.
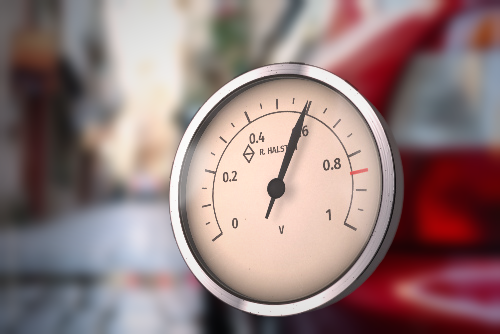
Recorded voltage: 0.6 V
